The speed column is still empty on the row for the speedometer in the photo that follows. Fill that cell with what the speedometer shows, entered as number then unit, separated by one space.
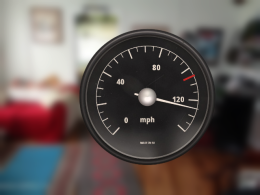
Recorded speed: 125 mph
